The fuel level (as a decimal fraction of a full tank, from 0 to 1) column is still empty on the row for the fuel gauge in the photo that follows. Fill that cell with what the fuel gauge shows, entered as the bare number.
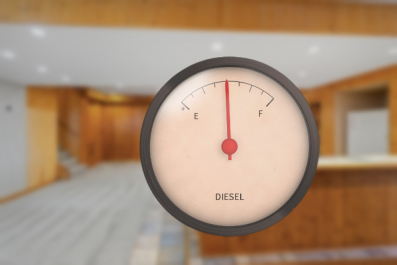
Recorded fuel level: 0.5
